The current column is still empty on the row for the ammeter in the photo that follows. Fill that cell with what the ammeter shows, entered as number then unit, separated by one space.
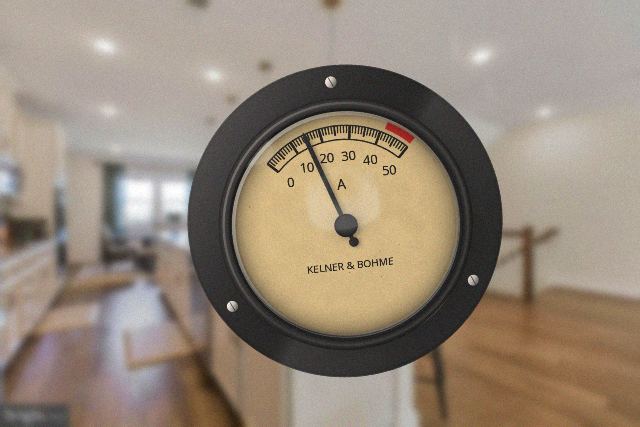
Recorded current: 15 A
